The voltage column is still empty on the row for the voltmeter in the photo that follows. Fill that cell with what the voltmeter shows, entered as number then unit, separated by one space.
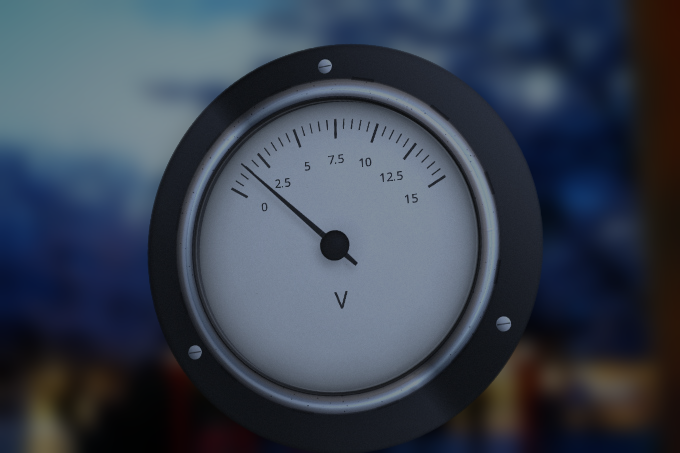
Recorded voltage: 1.5 V
